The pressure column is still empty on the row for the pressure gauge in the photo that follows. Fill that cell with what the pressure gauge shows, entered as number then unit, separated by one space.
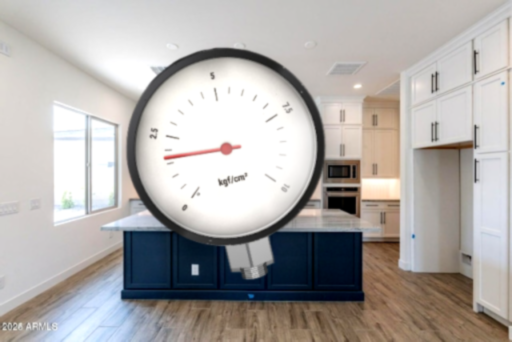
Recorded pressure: 1.75 kg/cm²
